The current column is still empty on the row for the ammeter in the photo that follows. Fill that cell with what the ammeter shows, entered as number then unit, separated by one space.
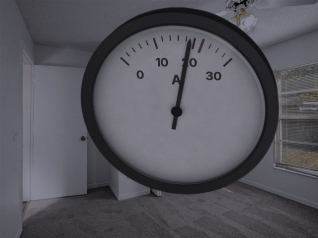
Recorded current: 19 A
